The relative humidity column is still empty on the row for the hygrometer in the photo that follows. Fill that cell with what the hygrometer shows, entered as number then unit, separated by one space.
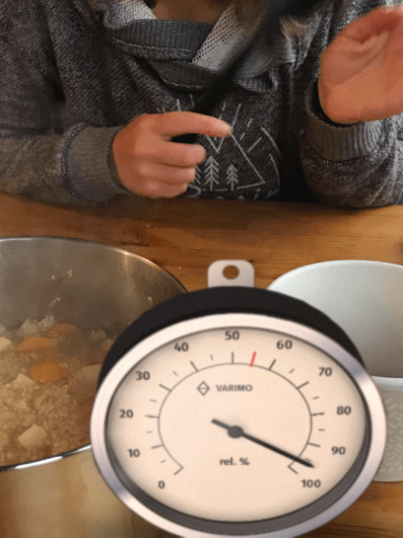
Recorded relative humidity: 95 %
